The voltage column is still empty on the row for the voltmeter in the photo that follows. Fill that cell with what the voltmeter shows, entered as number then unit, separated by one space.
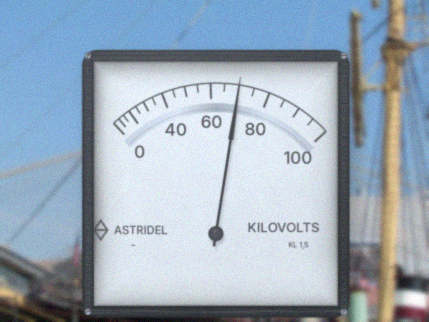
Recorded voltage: 70 kV
